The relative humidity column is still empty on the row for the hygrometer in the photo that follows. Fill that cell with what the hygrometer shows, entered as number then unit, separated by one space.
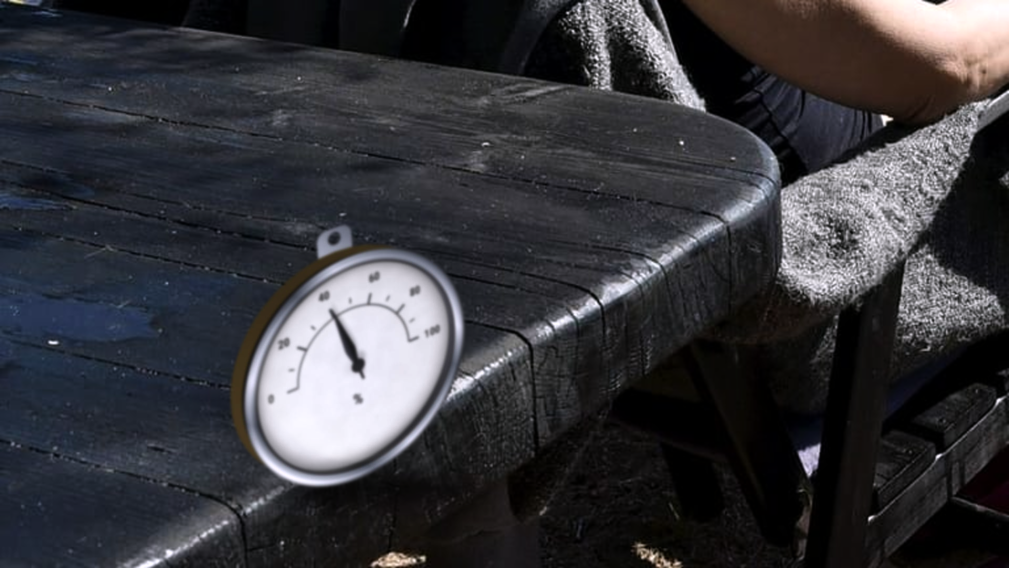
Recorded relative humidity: 40 %
